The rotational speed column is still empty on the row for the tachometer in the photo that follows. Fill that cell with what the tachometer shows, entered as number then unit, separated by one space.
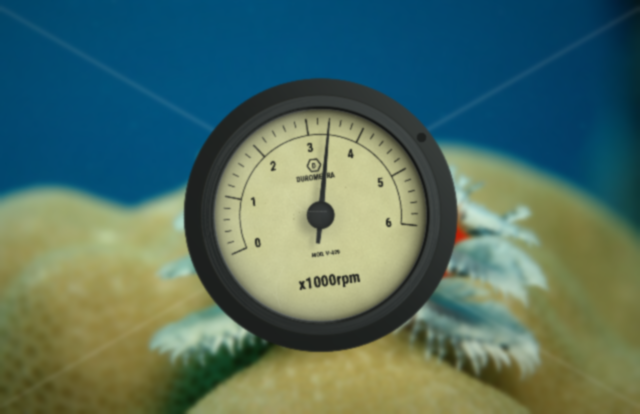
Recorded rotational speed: 3400 rpm
